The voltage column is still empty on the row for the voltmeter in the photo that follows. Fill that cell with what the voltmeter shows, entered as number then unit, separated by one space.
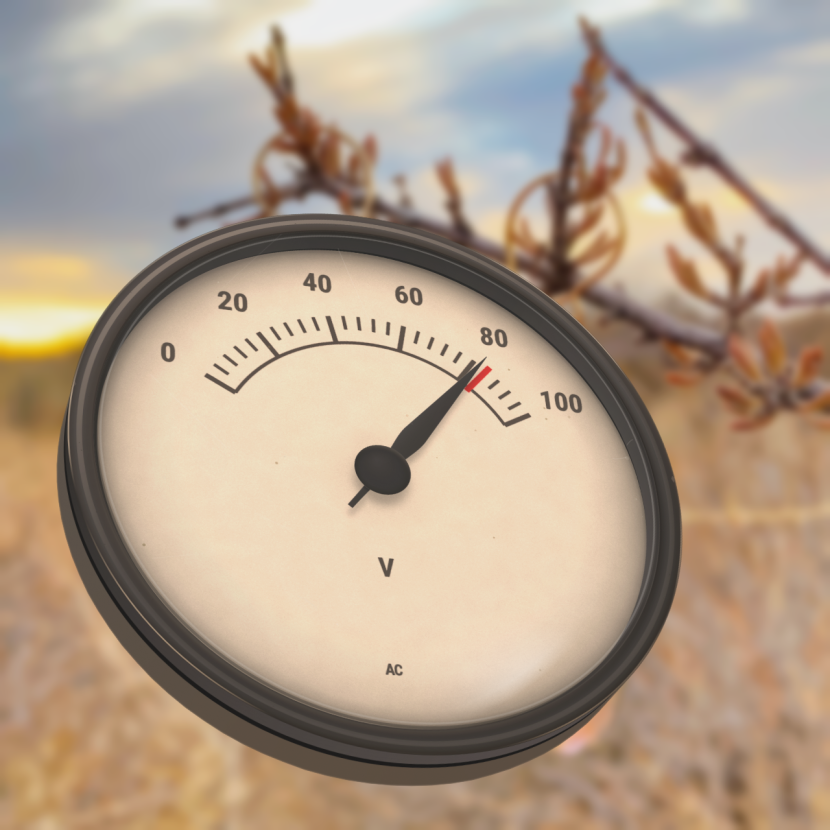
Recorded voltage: 82 V
